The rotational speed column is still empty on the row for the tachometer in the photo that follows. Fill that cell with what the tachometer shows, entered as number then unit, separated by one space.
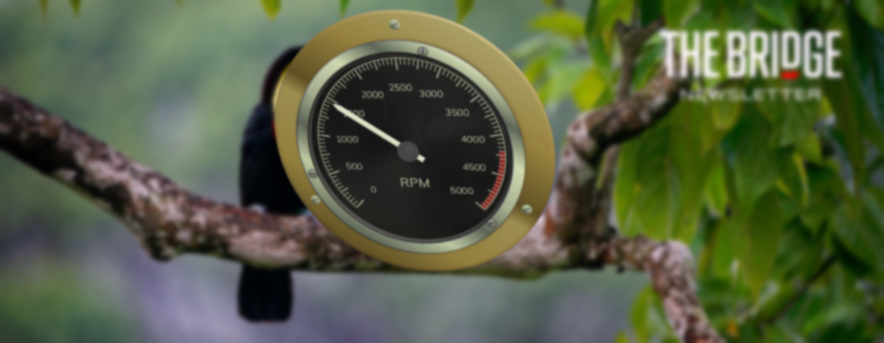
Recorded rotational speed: 1500 rpm
